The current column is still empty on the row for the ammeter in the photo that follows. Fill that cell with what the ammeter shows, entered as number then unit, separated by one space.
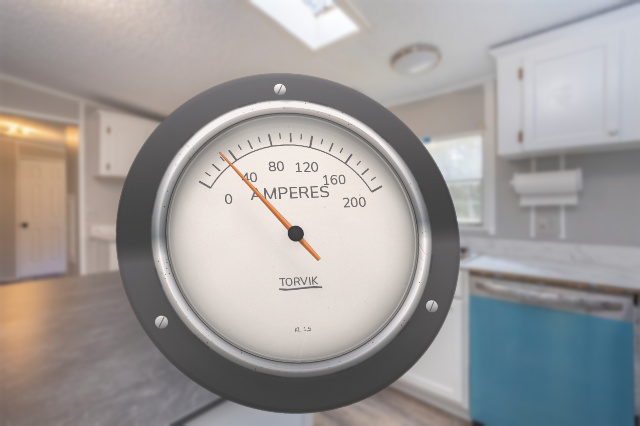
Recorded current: 30 A
